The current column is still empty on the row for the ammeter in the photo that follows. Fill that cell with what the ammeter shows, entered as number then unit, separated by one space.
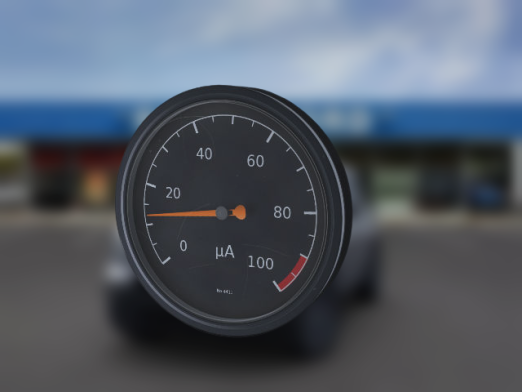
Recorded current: 12.5 µA
